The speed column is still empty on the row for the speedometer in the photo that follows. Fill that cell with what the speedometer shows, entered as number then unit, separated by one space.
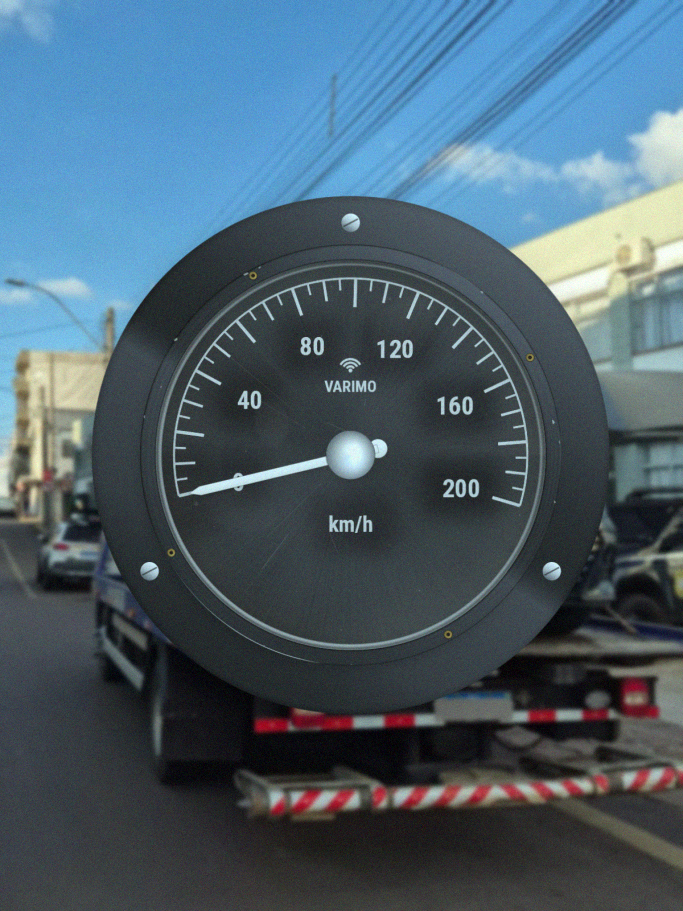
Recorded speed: 0 km/h
